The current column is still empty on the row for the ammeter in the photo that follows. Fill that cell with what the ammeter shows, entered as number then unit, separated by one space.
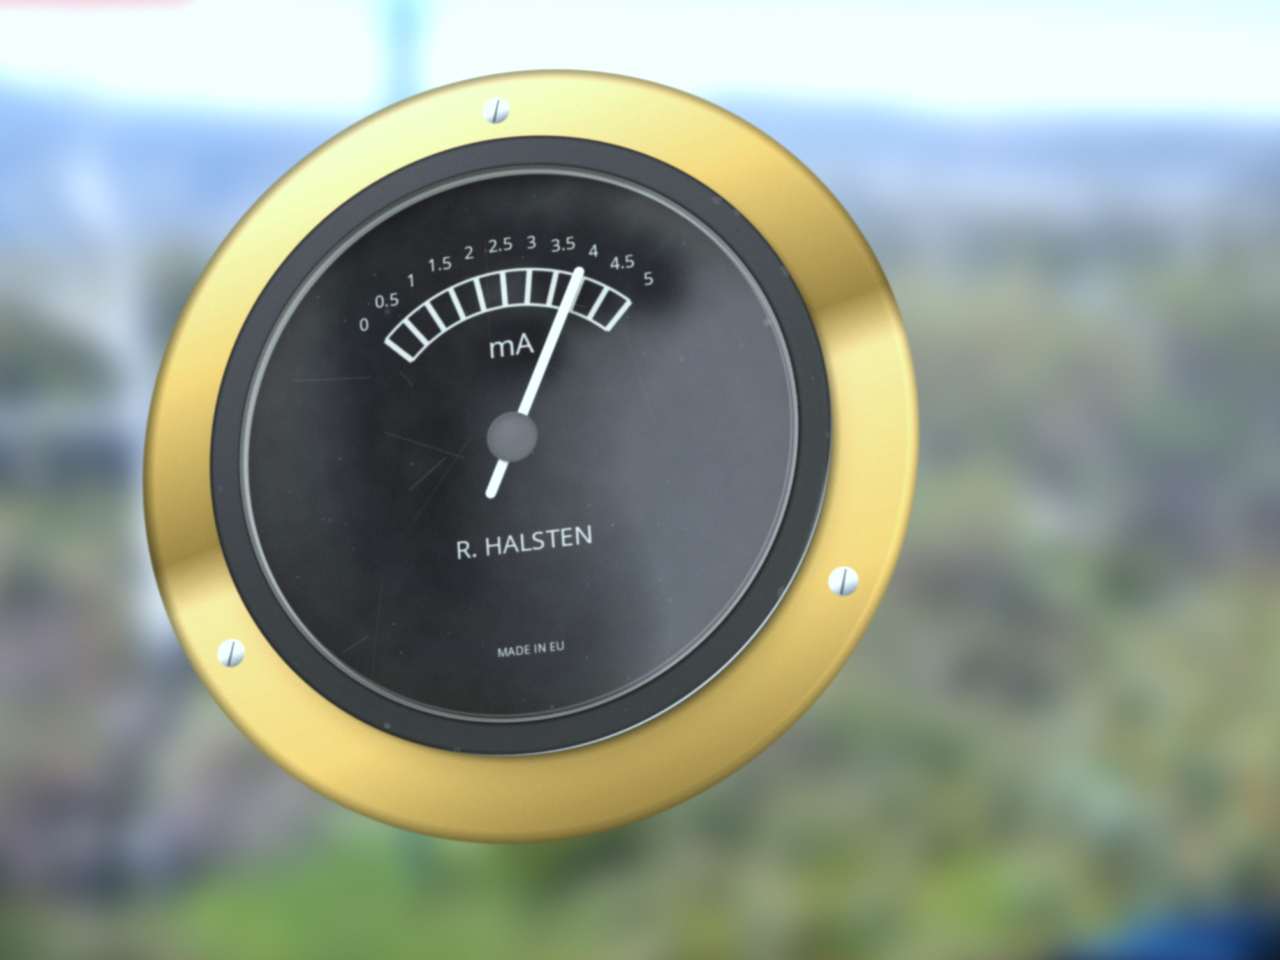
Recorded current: 4 mA
